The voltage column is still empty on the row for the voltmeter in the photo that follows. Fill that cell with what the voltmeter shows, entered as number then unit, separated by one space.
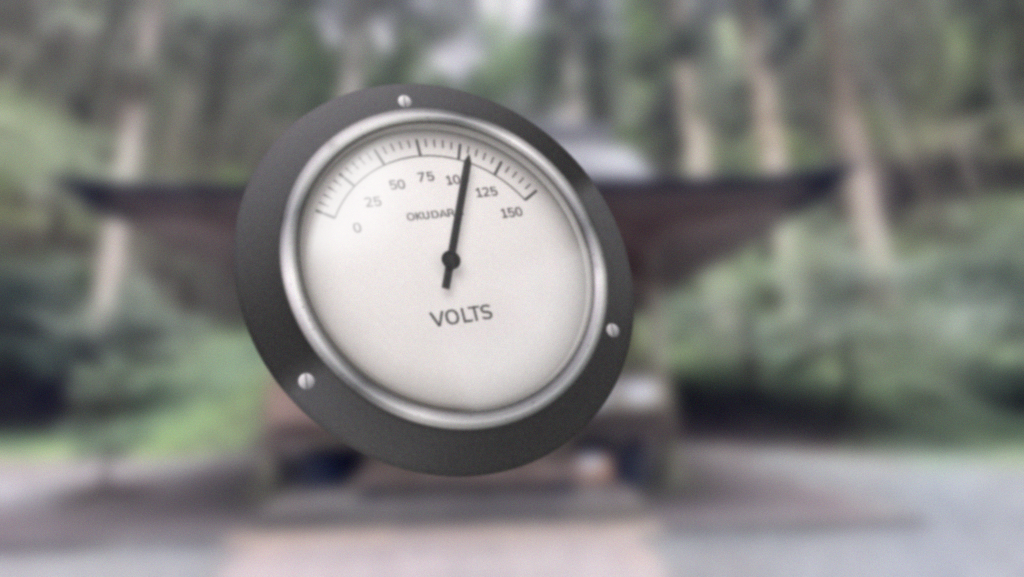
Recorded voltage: 105 V
